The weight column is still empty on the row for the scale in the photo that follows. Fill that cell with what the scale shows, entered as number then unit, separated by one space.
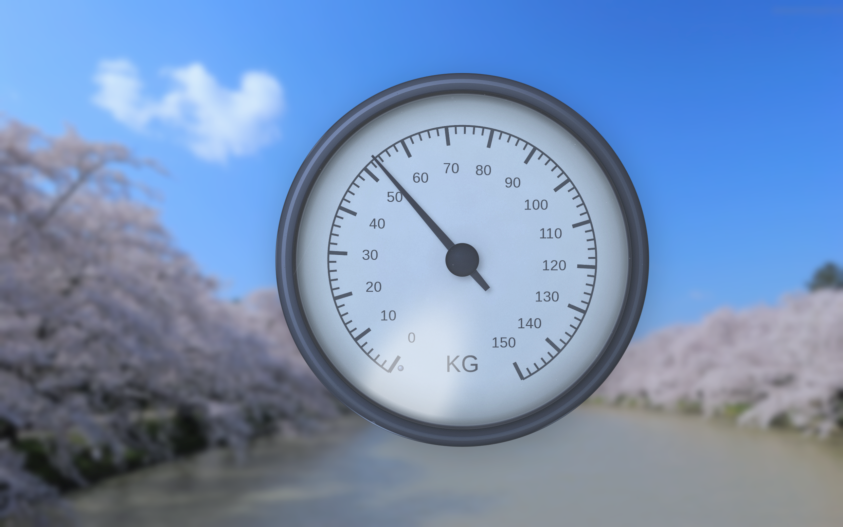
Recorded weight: 53 kg
